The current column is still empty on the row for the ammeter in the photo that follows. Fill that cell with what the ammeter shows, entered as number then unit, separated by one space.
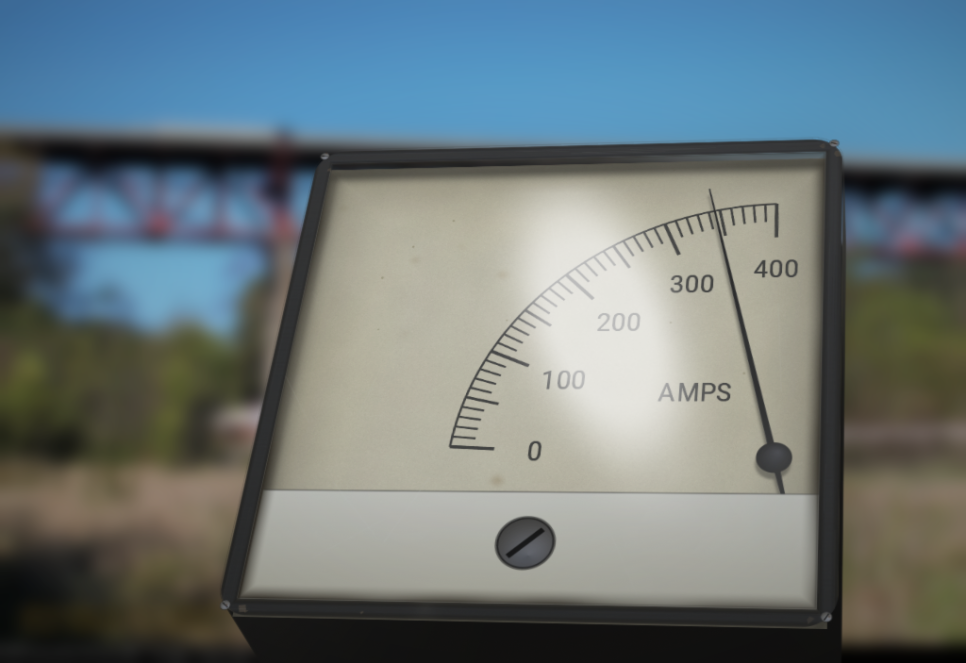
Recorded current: 345 A
